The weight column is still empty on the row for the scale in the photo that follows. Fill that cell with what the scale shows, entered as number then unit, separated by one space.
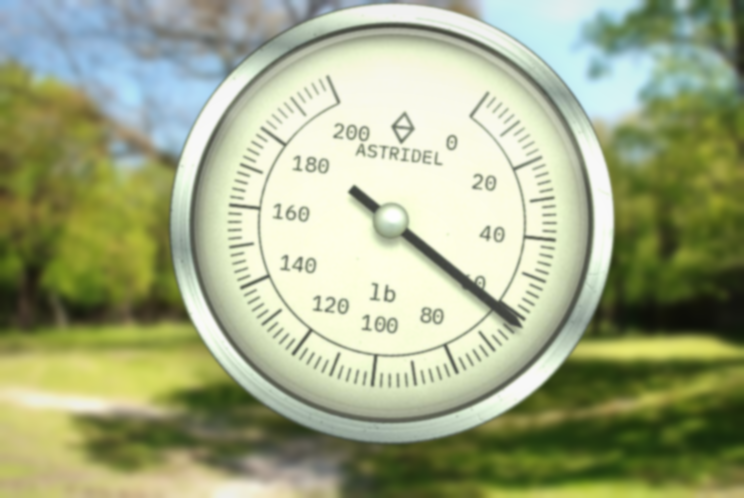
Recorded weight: 62 lb
